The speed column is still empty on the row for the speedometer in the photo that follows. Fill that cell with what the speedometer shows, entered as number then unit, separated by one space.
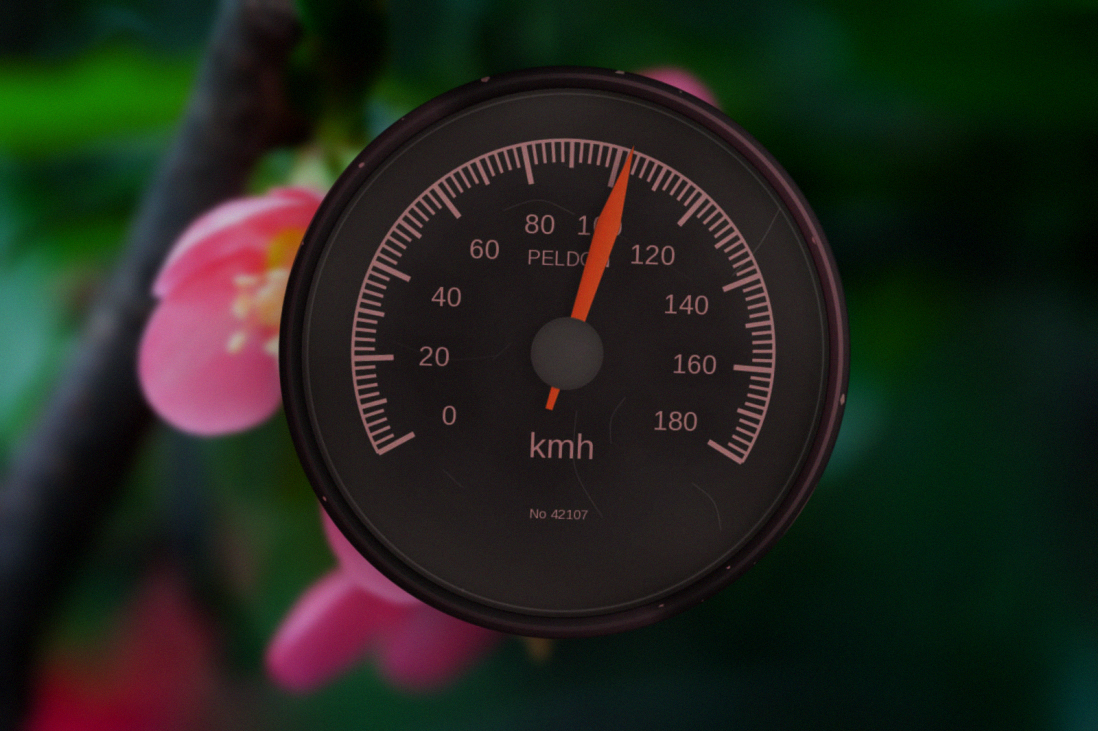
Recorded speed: 102 km/h
